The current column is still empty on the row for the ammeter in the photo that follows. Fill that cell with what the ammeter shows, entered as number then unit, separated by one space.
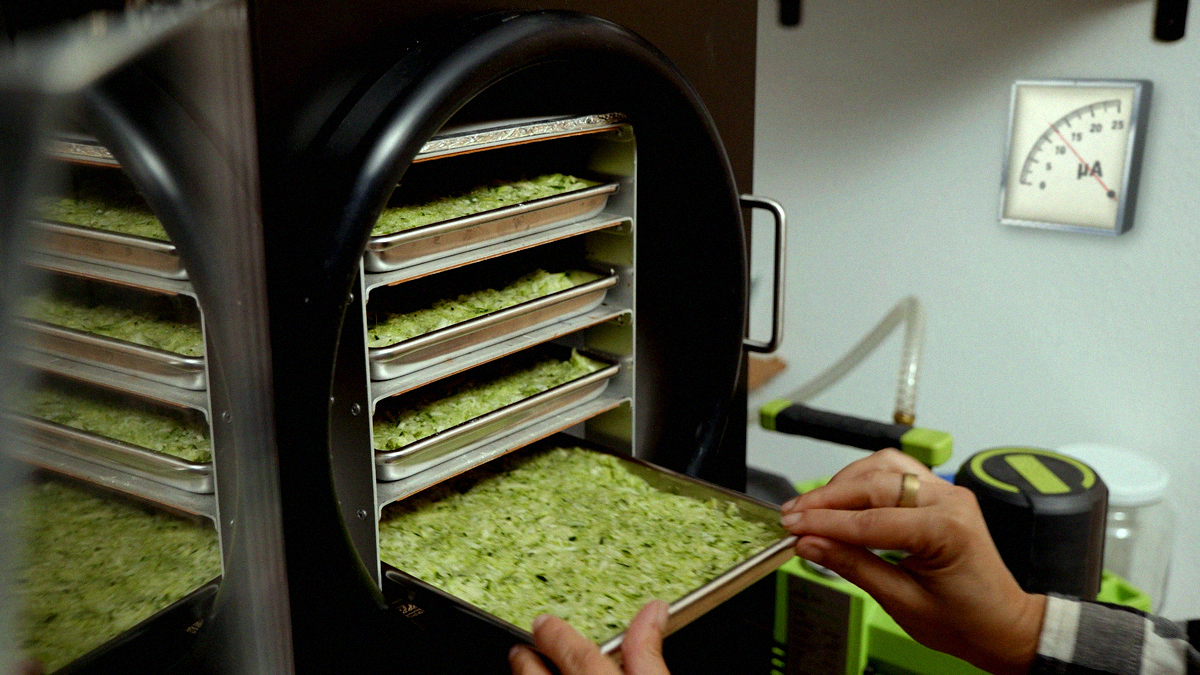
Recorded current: 12.5 µA
